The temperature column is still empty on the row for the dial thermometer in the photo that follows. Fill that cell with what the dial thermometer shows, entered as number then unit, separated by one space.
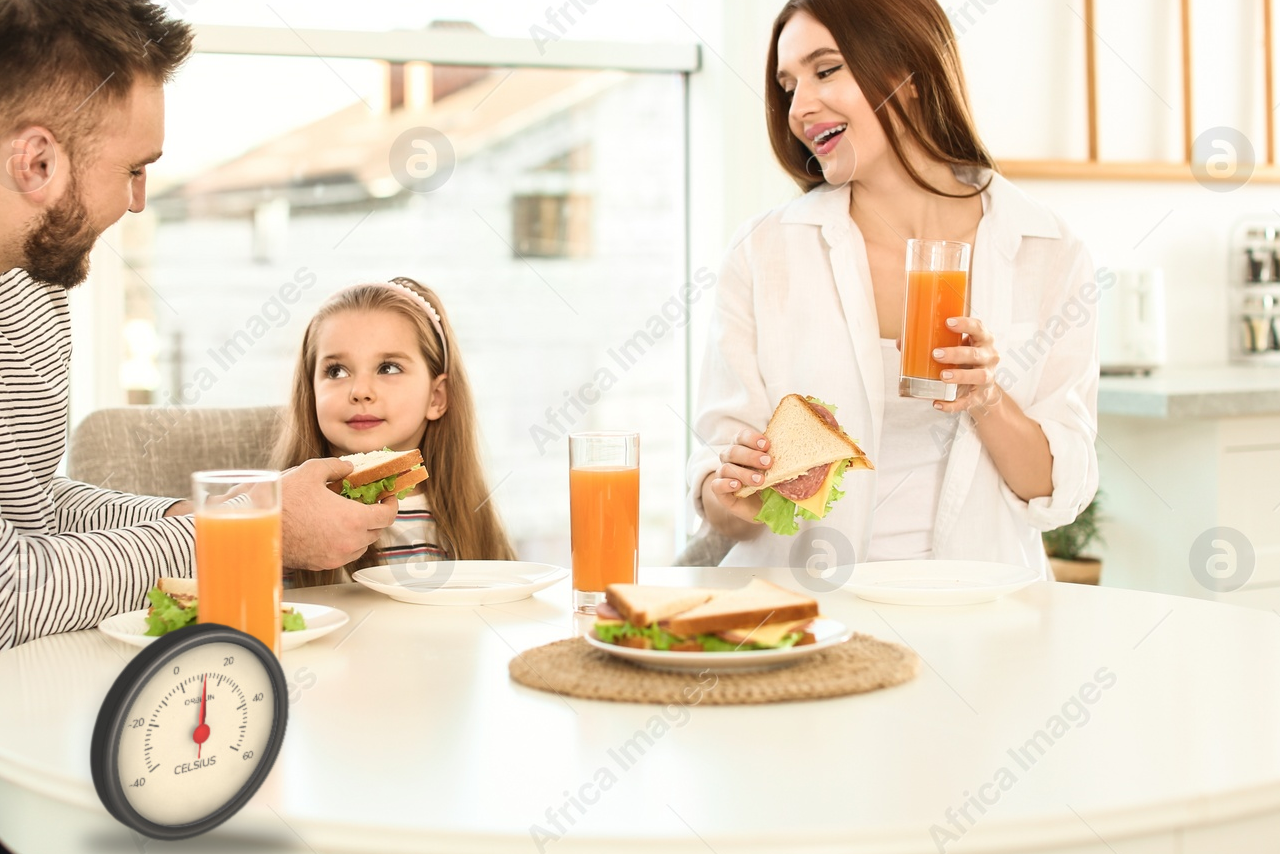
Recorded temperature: 10 °C
